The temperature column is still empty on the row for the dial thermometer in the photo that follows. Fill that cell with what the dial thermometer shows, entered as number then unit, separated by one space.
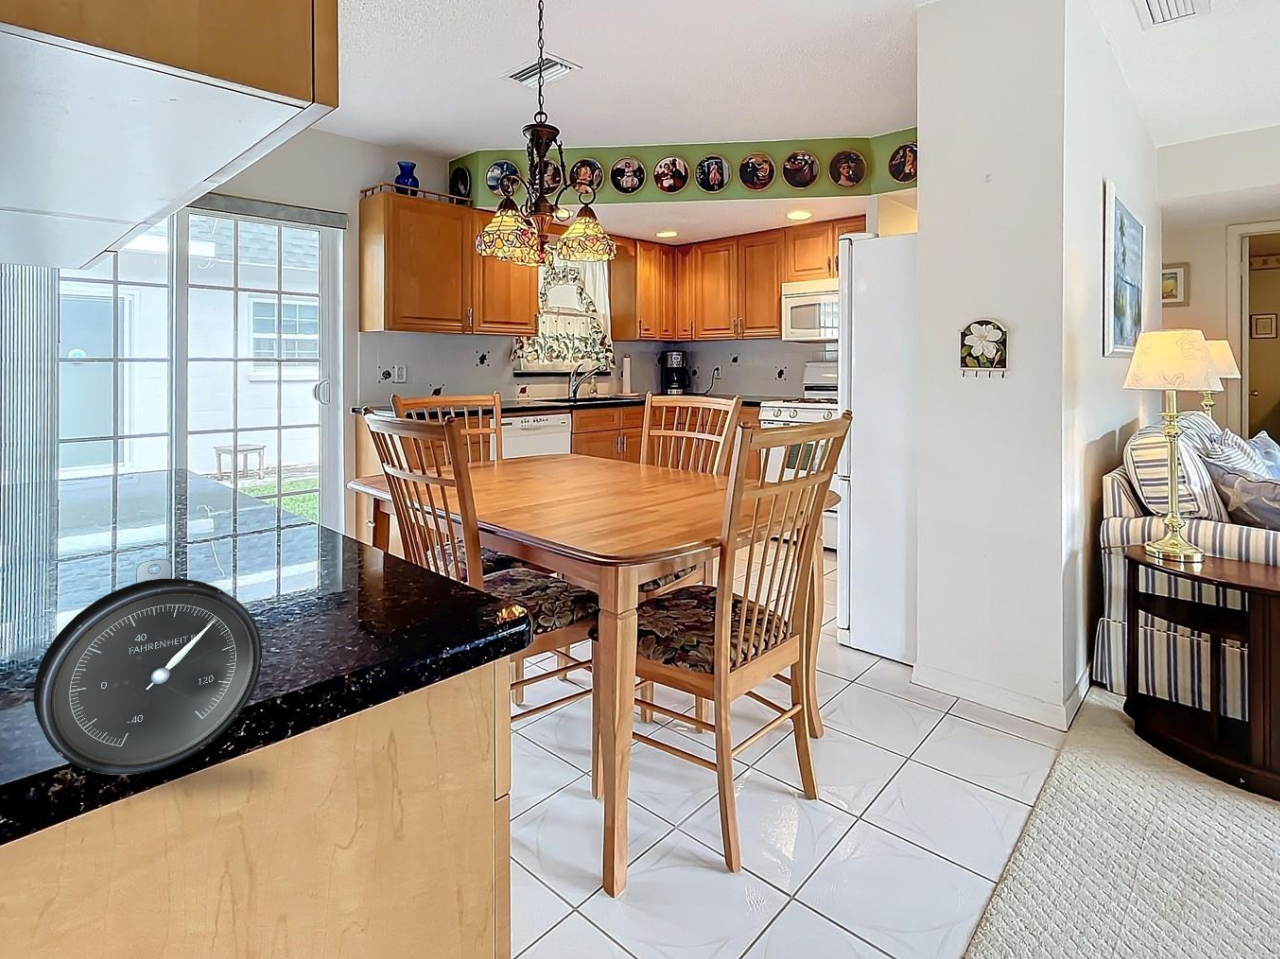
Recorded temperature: 80 °F
